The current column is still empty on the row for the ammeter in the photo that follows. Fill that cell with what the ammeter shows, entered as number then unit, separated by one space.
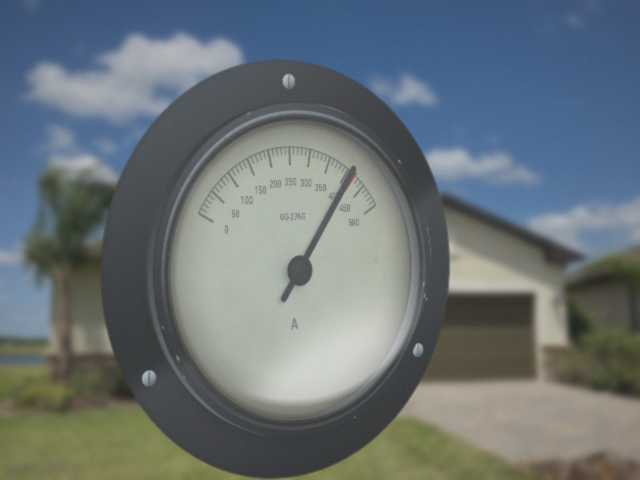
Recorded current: 400 A
